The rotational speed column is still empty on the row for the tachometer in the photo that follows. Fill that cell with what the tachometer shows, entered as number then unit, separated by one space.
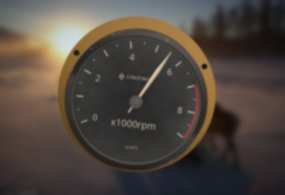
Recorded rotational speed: 5500 rpm
